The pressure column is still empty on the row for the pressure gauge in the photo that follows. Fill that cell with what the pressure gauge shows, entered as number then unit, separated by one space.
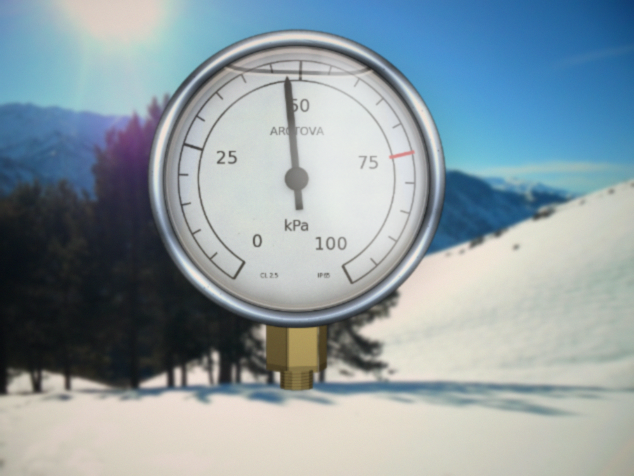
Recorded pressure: 47.5 kPa
